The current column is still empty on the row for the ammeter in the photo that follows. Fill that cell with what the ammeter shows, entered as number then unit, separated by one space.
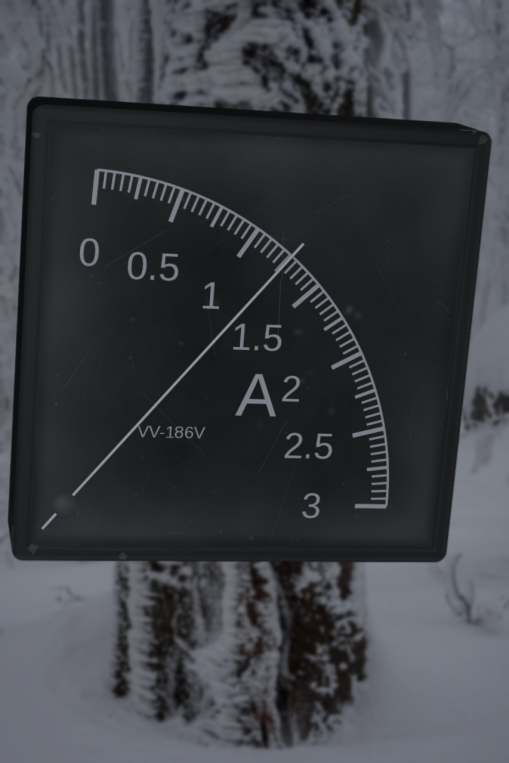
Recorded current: 1.25 A
